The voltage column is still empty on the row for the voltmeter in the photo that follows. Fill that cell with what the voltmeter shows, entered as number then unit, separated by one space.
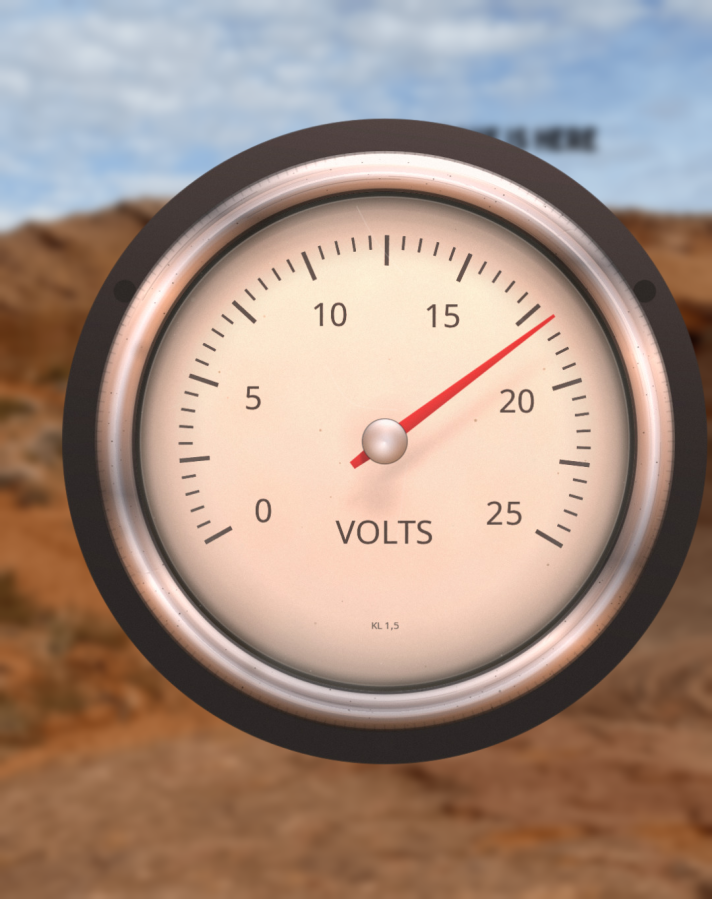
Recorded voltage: 18 V
